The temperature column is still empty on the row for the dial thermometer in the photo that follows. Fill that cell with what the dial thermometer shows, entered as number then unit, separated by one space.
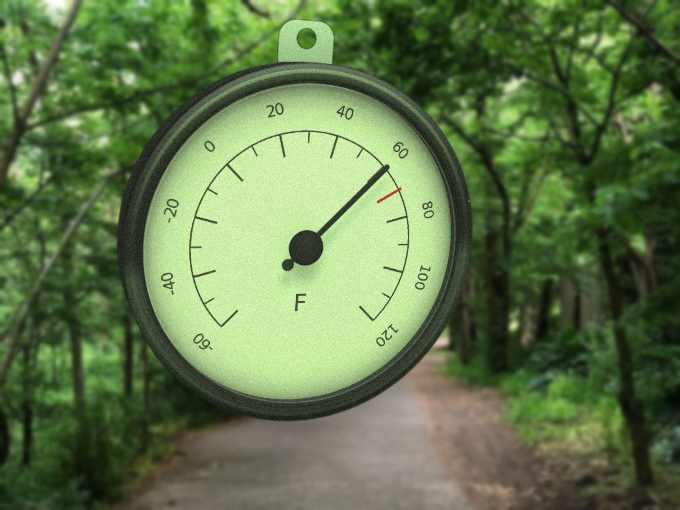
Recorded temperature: 60 °F
